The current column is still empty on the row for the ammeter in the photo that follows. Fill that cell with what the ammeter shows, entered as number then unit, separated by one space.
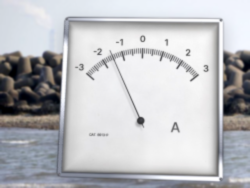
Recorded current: -1.5 A
